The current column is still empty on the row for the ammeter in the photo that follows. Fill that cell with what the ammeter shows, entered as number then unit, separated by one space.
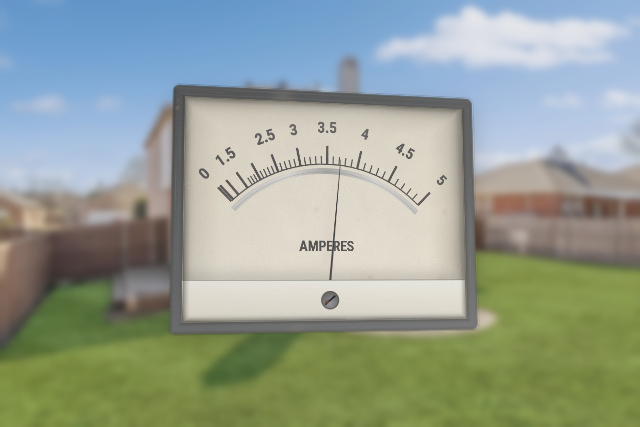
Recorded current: 3.7 A
